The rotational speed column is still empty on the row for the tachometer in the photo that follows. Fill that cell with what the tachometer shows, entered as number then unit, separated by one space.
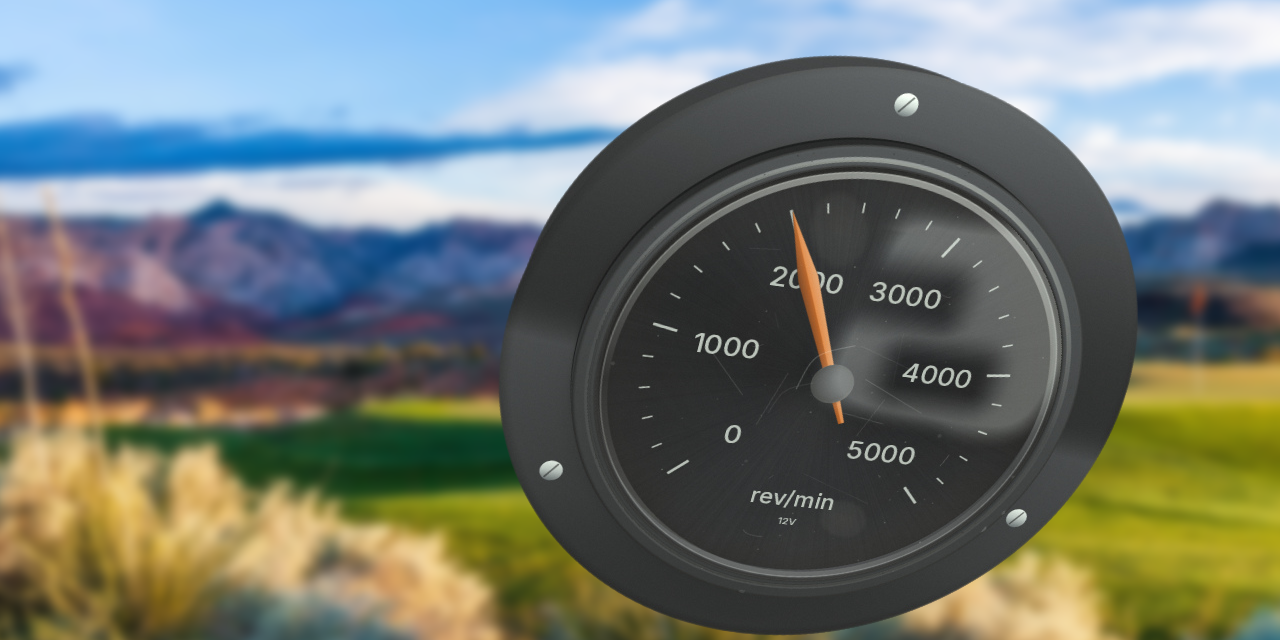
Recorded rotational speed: 2000 rpm
